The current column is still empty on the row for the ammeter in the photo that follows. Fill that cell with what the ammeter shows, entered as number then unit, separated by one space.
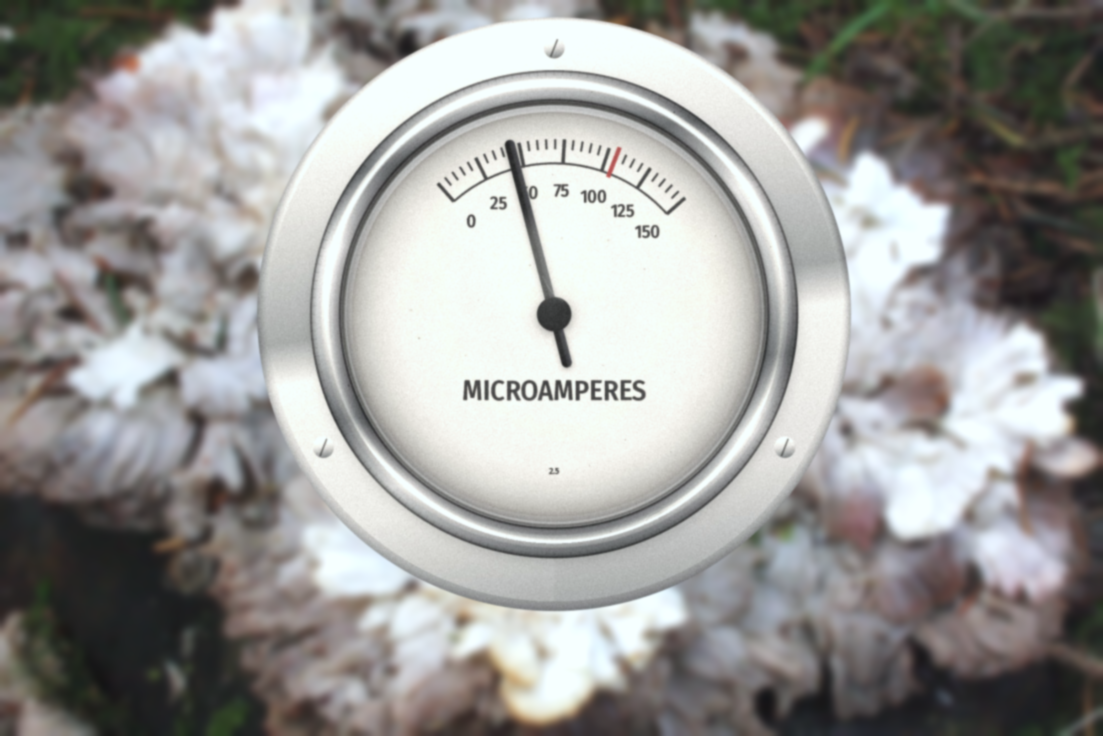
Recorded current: 45 µA
